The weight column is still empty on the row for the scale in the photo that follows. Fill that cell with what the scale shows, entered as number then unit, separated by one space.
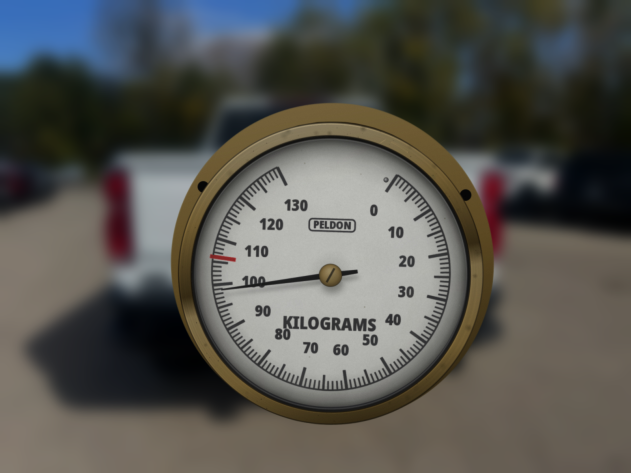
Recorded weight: 99 kg
